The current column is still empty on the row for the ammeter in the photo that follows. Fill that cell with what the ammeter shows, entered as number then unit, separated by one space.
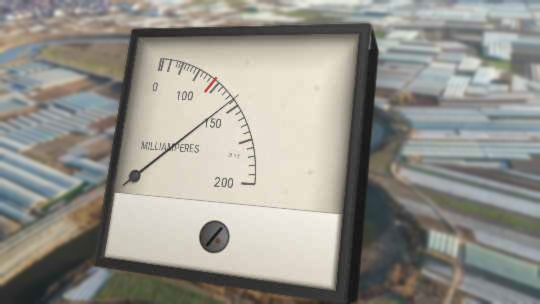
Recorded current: 145 mA
